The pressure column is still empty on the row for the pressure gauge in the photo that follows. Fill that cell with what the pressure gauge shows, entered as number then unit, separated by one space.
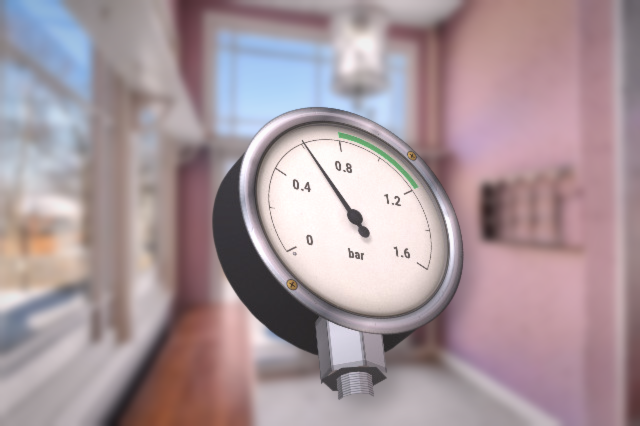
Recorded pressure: 0.6 bar
